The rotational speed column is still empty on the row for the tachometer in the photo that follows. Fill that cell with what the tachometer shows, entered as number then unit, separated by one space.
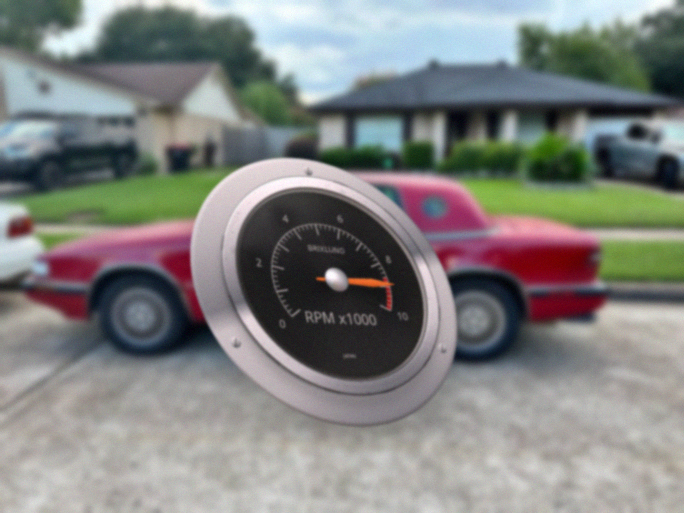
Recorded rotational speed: 9000 rpm
